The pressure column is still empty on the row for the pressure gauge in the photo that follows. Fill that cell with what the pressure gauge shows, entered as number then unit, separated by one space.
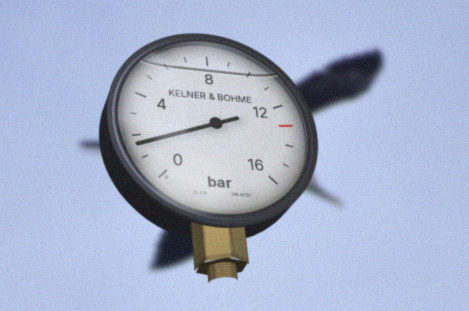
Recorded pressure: 1.5 bar
